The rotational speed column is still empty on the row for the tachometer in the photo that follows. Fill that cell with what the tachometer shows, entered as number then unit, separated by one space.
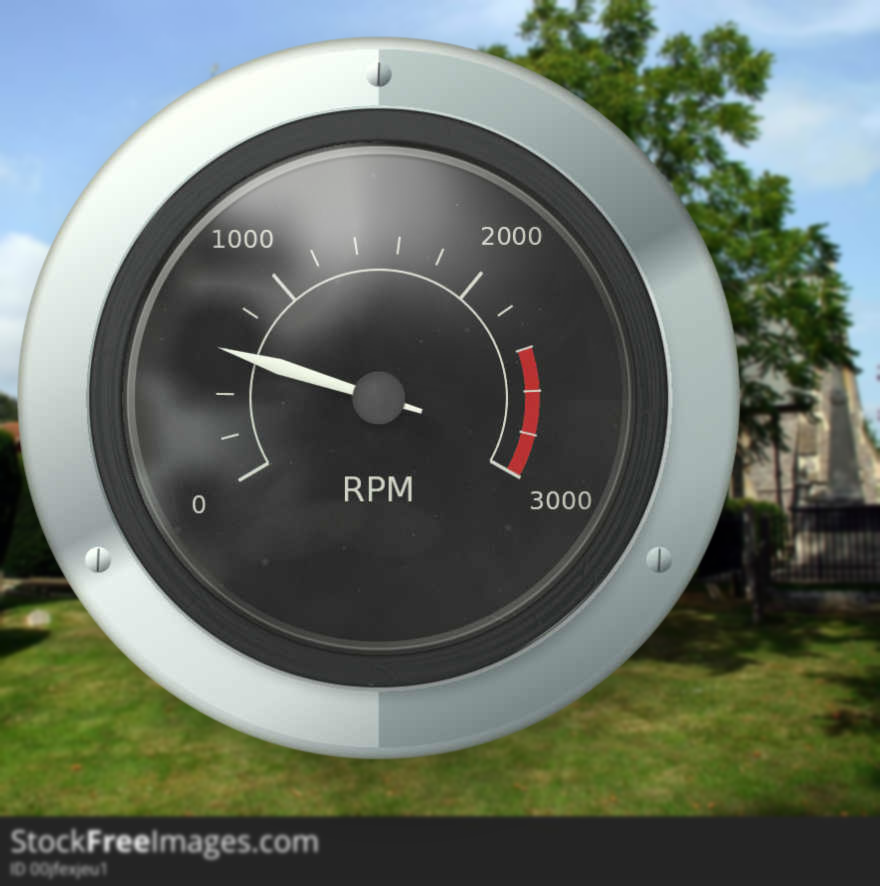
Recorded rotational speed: 600 rpm
